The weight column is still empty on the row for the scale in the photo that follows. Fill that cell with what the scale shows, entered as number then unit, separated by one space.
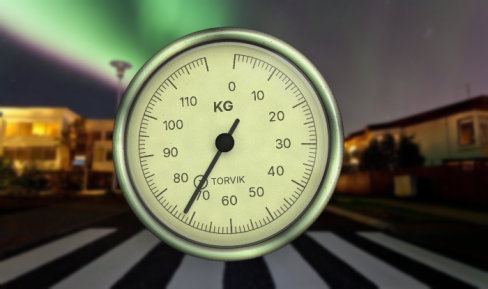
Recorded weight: 72 kg
